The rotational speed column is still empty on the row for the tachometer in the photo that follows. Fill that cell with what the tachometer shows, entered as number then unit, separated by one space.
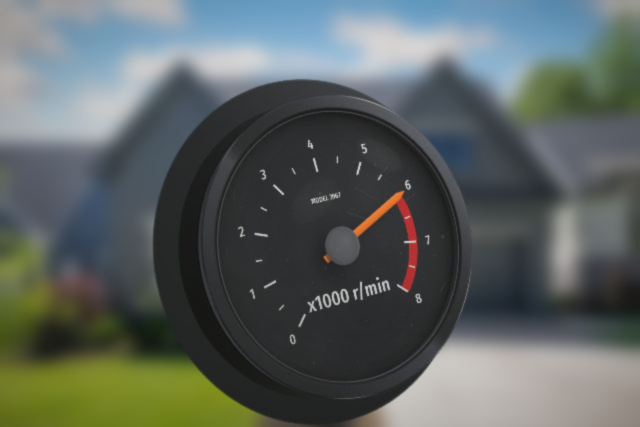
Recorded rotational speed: 6000 rpm
